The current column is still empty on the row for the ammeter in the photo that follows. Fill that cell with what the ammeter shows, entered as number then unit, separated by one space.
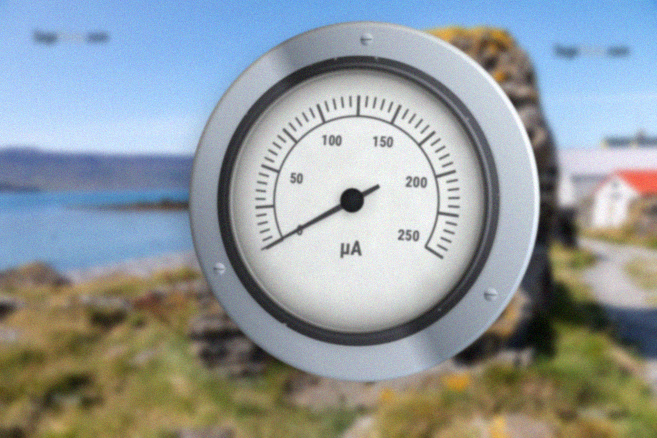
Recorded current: 0 µA
